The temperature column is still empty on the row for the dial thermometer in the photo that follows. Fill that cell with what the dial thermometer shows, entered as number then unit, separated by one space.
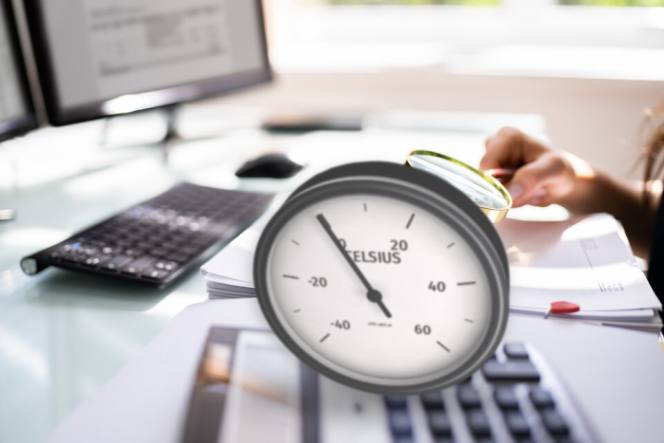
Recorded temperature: 0 °C
